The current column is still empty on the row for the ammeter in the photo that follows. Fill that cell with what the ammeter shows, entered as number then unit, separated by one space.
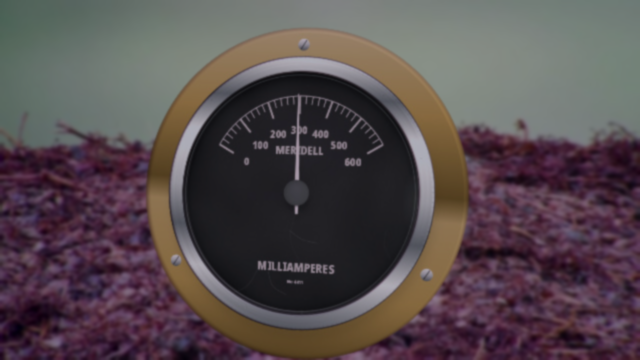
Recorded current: 300 mA
